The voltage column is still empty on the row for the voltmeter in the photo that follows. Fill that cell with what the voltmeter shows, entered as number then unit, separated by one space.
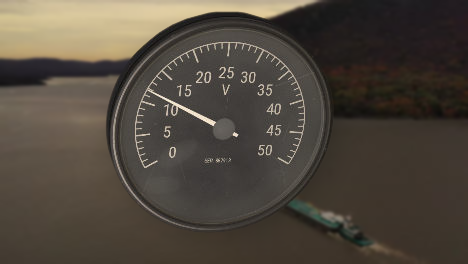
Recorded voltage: 12 V
